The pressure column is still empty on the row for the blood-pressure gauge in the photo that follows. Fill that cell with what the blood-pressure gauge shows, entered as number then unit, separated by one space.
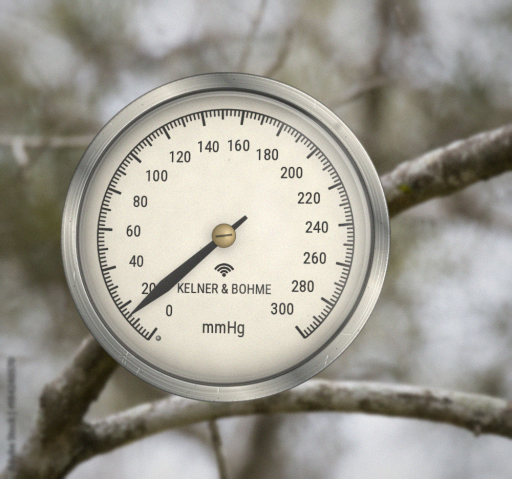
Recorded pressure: 14 mmHg
